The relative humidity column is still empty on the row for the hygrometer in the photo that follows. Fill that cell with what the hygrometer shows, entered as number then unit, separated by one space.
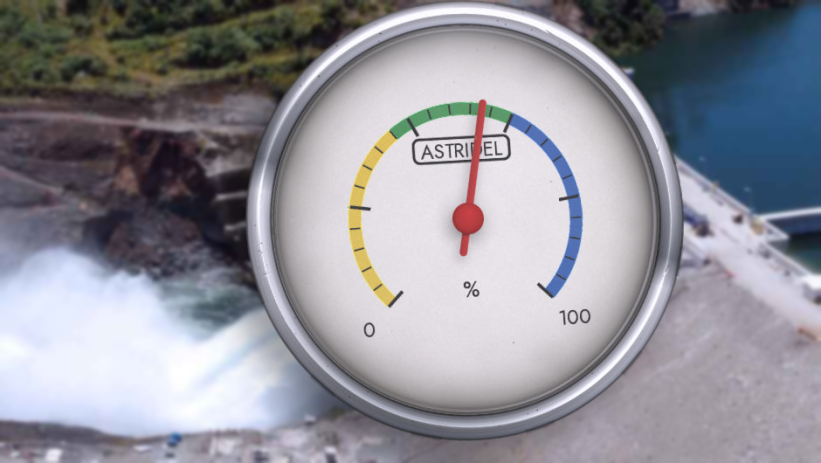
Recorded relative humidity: 54 %
